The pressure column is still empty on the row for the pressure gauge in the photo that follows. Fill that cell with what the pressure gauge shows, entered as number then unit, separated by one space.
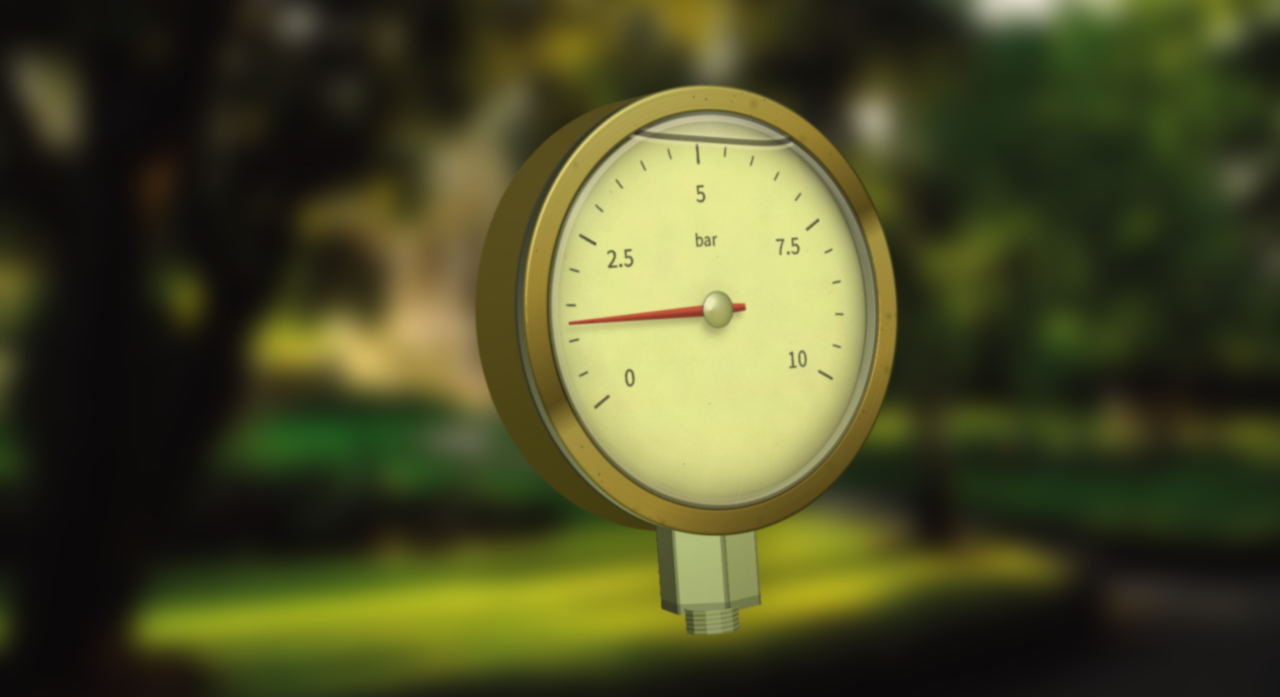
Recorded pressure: 1.25 bar
